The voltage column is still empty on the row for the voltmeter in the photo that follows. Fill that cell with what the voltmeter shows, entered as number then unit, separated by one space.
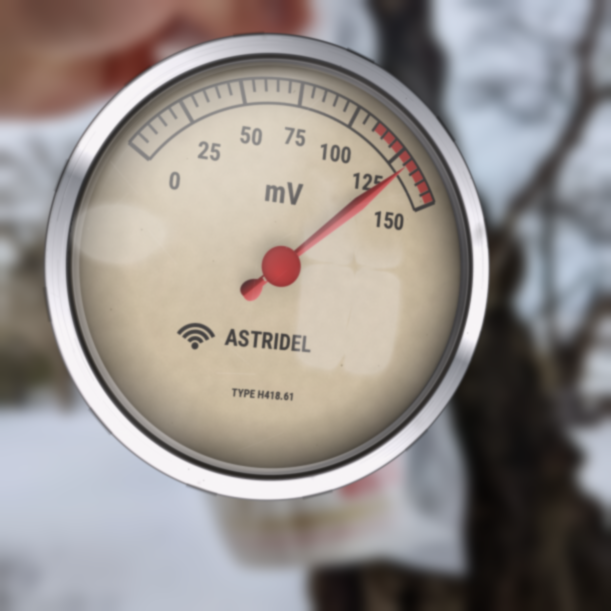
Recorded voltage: 130 mV
